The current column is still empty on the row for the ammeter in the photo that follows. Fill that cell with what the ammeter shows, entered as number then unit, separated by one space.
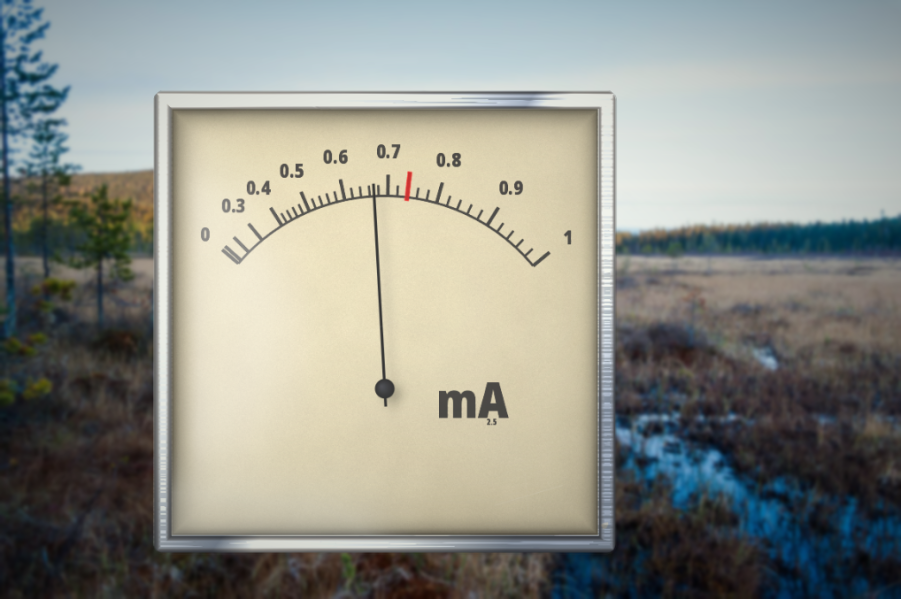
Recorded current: 0.67 mA
